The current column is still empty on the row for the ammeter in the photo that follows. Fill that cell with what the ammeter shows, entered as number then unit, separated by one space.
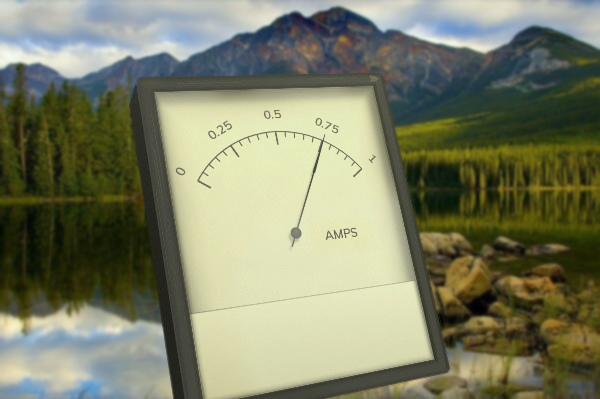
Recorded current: 0.75 A
